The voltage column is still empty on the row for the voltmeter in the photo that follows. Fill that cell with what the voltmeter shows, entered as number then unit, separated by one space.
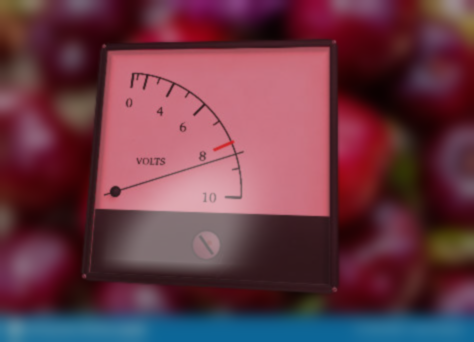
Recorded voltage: 8.5 V
